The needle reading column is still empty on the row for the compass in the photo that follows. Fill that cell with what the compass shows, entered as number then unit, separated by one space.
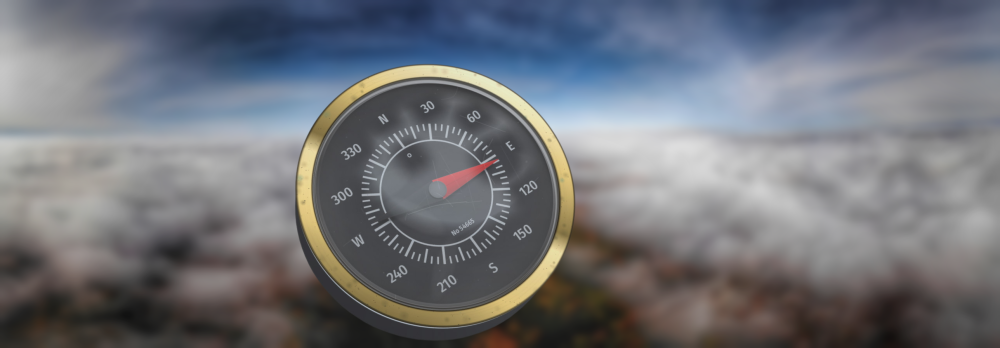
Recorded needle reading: 95 °
